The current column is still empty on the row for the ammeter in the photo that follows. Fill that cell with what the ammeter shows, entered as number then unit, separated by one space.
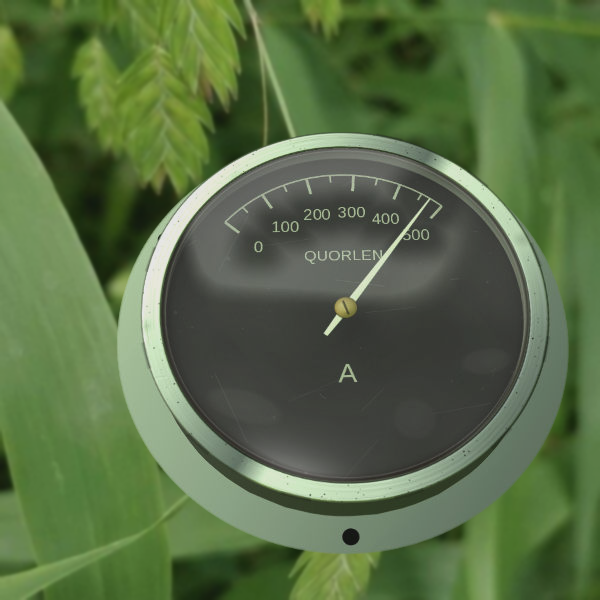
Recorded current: 475 A
